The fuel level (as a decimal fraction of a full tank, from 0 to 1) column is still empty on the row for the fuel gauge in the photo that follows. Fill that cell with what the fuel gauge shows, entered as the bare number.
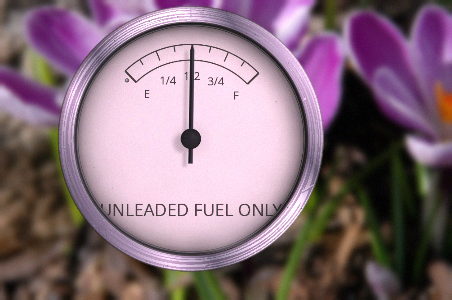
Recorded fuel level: 0.5
